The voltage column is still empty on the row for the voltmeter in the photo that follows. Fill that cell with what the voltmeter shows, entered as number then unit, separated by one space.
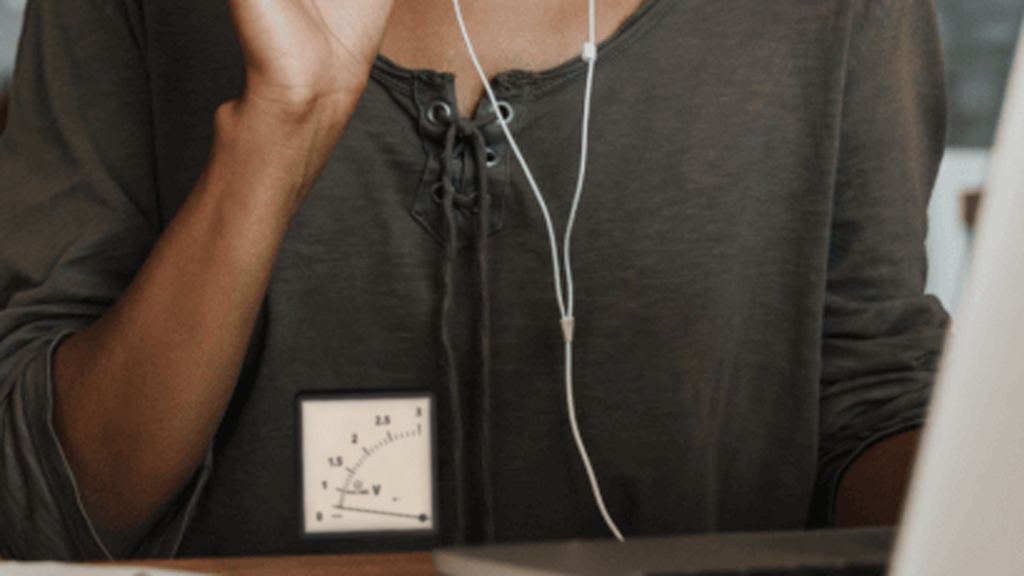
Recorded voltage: 0.5 V
